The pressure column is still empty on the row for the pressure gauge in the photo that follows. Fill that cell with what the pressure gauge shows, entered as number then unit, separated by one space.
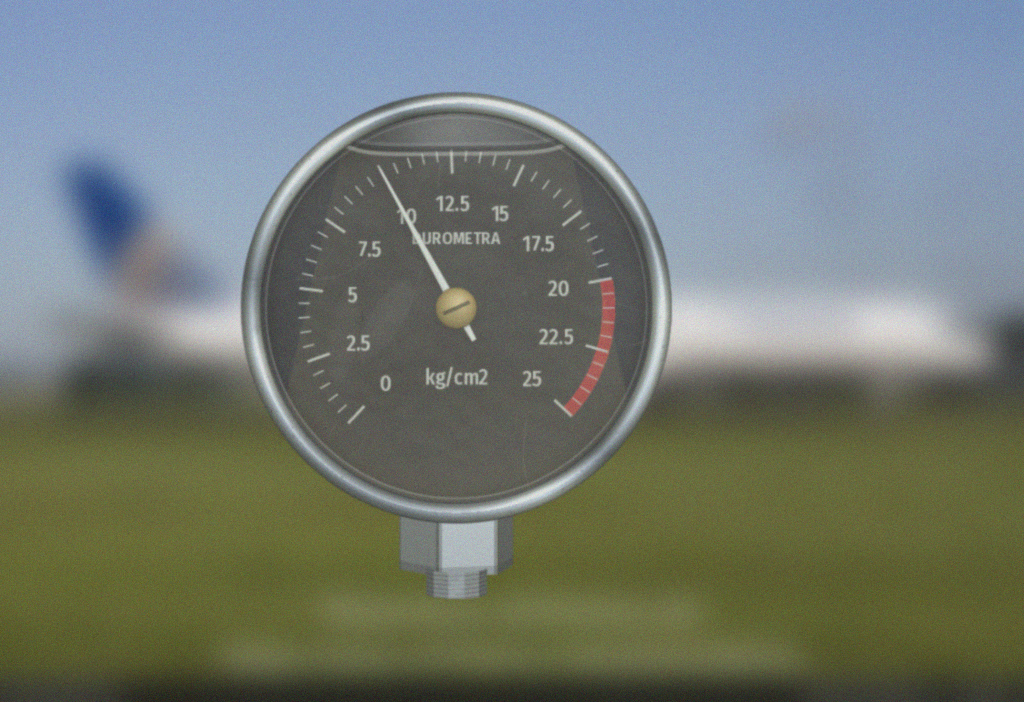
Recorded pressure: 10 kg/cm²
